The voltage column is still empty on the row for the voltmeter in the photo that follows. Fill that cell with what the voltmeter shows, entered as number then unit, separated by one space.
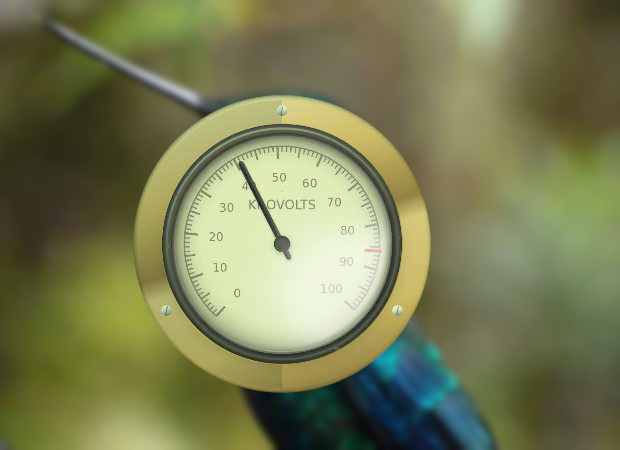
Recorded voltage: 41 kV
